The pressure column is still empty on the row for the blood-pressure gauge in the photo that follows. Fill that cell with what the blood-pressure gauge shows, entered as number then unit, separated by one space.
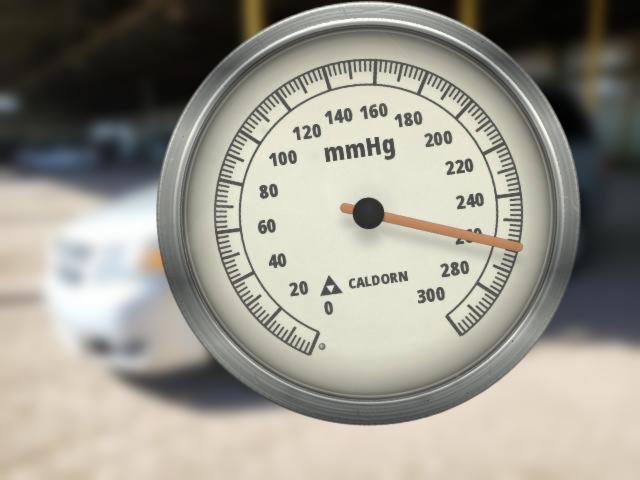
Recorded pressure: 260 mmHg
